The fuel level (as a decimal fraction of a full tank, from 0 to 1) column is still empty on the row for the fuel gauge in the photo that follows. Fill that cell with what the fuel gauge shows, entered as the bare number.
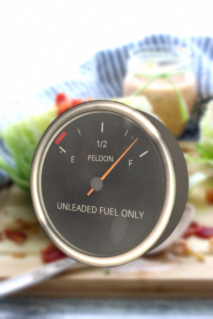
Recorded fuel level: 0.875
